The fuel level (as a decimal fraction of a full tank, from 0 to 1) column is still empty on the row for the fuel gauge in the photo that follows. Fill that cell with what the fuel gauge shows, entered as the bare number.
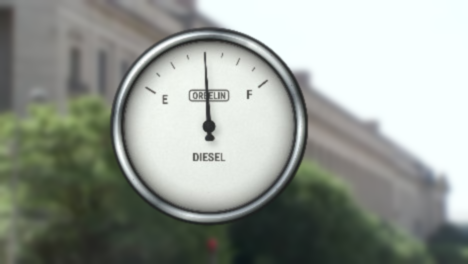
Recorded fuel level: 0.5
